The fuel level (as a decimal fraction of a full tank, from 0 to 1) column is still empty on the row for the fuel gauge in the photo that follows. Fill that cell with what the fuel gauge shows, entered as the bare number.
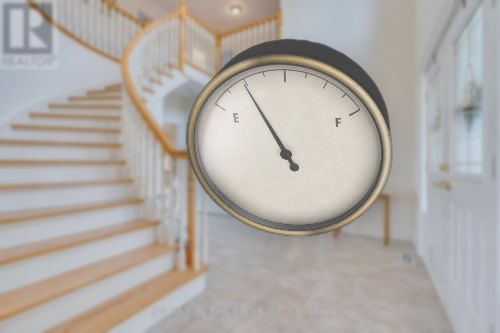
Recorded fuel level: 0.25
